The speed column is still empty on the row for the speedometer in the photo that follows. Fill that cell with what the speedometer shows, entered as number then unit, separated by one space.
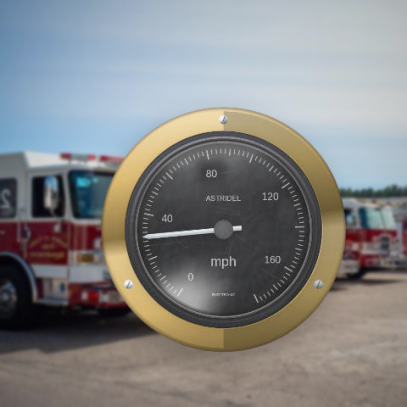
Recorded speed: 30 mph
